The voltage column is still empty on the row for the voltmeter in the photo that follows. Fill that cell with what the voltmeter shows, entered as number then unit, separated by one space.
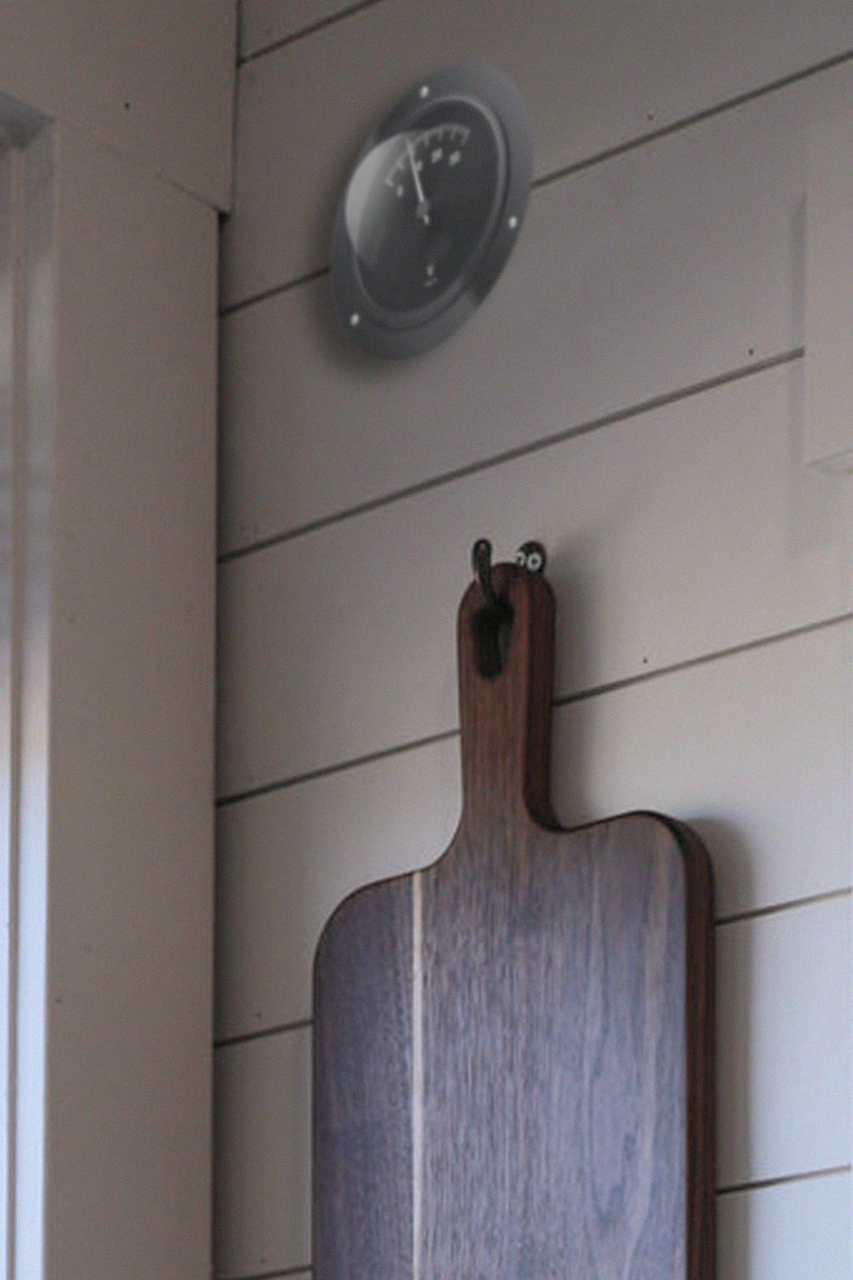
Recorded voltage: 10 V
